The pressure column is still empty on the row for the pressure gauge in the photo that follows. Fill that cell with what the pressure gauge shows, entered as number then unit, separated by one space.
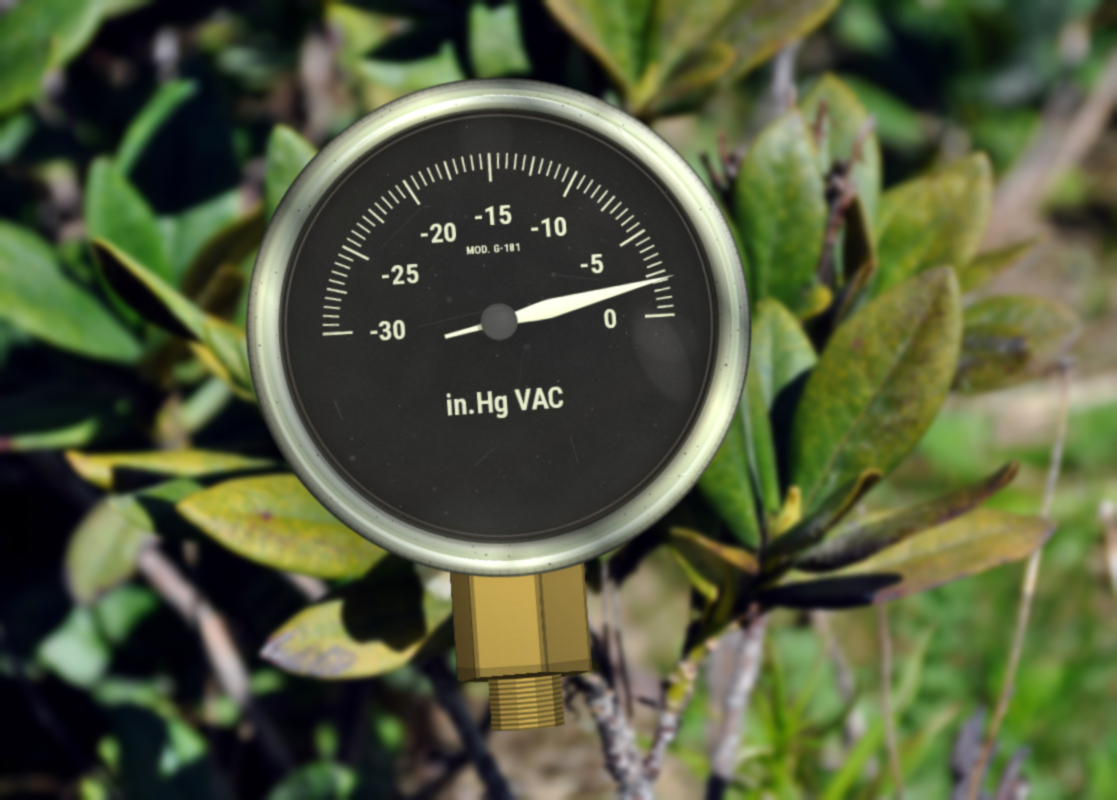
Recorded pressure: -2 inHg
